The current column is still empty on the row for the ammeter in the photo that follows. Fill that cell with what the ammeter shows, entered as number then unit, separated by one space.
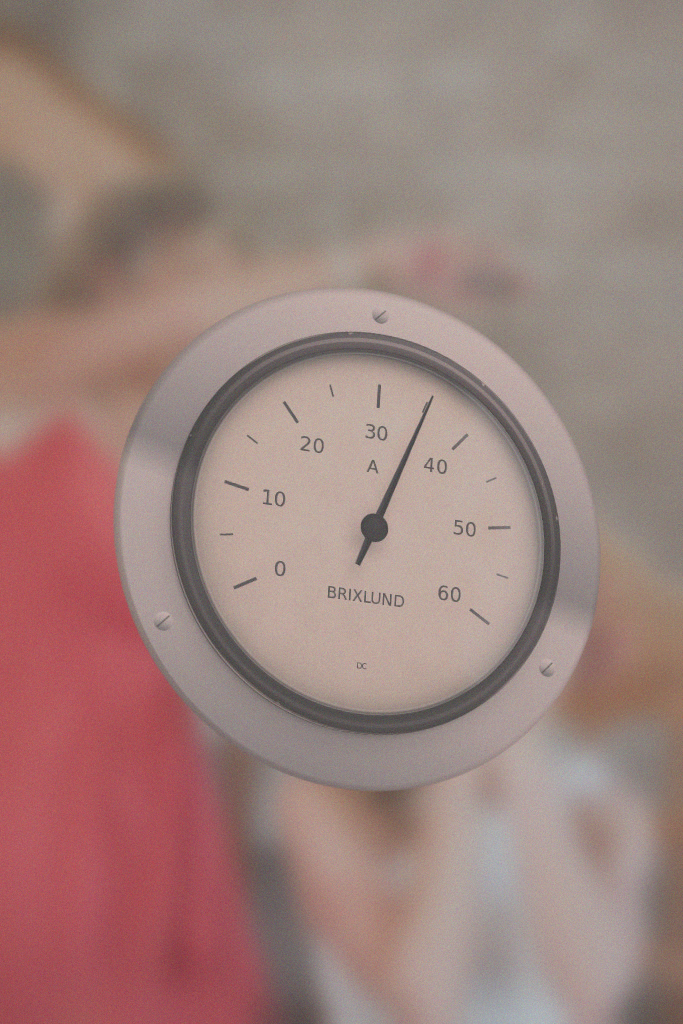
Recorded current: 35 A
